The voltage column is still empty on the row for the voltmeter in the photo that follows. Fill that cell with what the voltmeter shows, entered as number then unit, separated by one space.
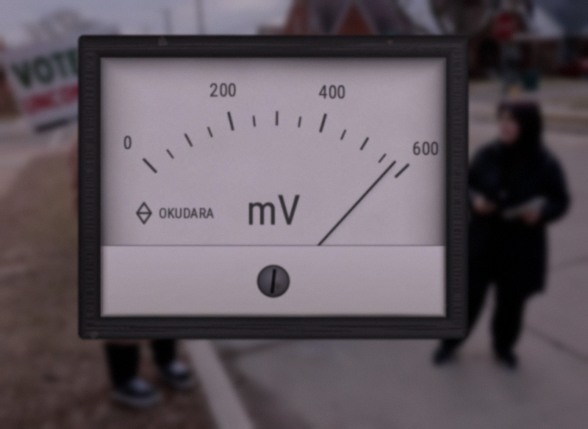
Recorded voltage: 575 mV
